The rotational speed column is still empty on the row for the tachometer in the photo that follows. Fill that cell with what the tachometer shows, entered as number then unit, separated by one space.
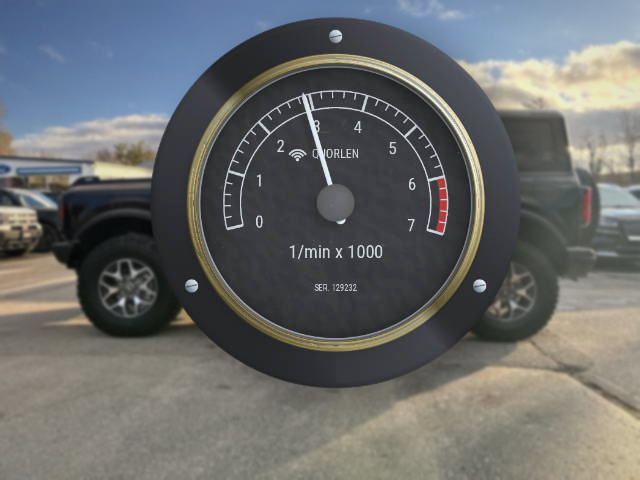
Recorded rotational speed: 2900 rpm
